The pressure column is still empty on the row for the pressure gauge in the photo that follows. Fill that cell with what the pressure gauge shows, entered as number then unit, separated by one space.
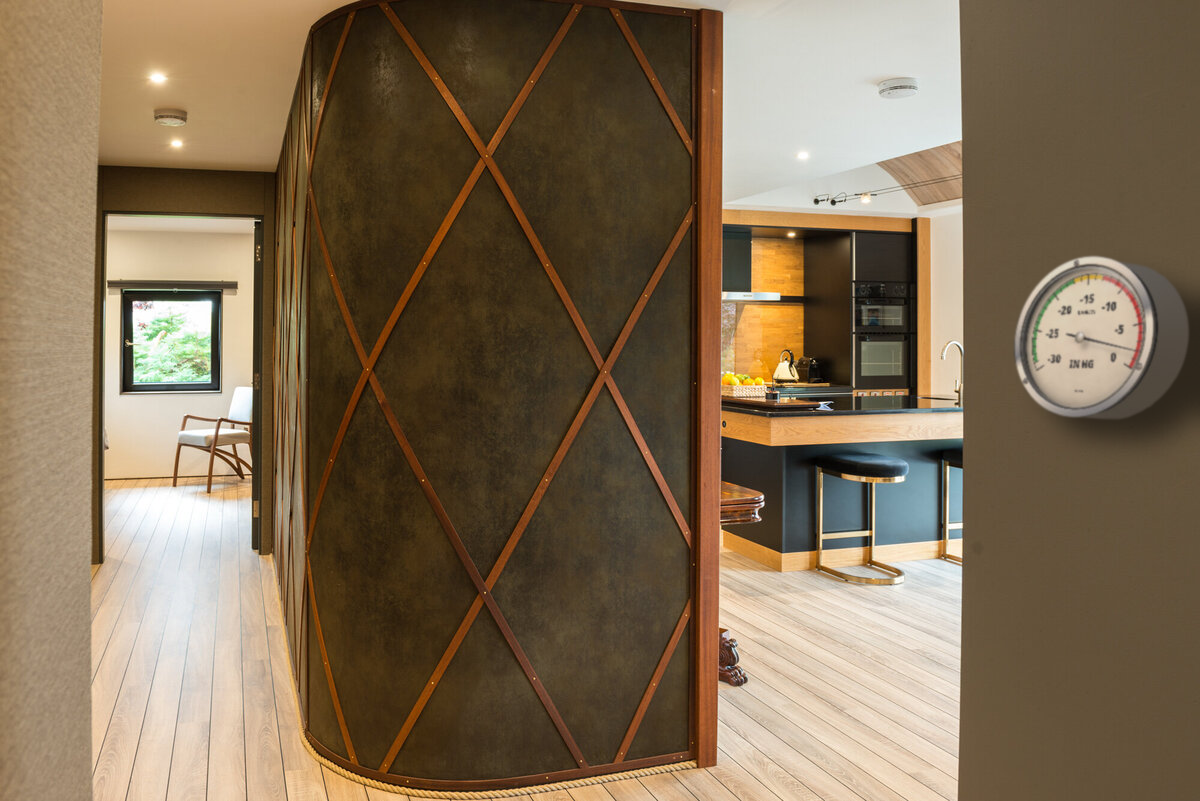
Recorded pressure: -2 inHg
